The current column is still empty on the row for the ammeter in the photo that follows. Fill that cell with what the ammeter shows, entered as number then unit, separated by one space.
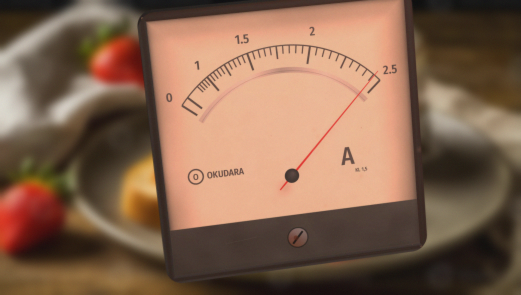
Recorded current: 2.45 A
